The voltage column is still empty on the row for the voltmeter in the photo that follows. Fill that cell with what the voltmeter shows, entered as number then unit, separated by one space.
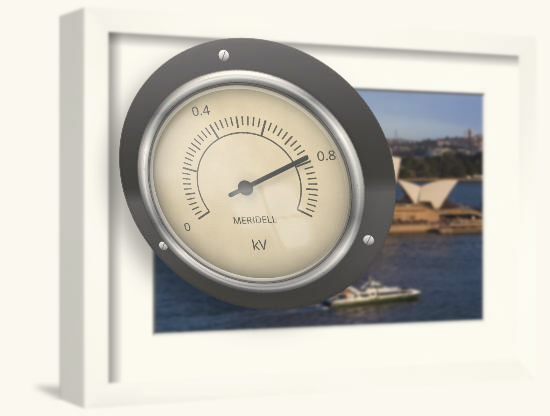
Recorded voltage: 0.78 kV
